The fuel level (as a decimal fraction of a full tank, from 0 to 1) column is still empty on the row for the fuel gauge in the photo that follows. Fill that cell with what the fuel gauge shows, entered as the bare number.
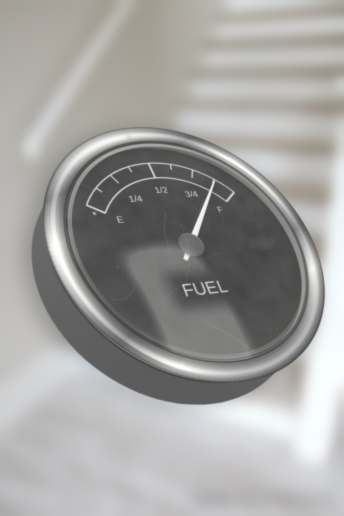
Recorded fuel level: 0.875
